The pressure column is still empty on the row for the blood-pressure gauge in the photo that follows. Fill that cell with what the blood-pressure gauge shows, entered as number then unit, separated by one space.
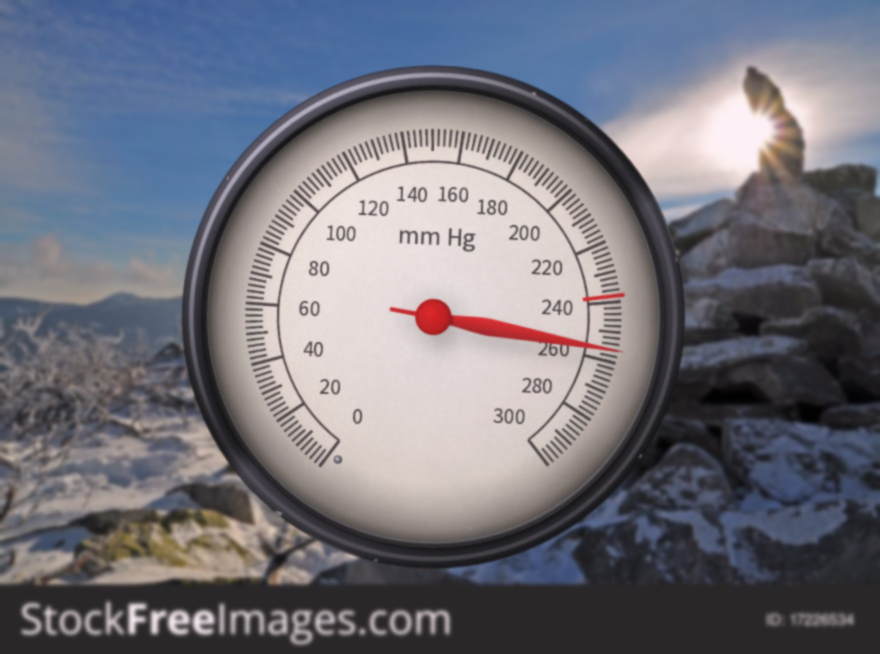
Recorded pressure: 256 mmHg
